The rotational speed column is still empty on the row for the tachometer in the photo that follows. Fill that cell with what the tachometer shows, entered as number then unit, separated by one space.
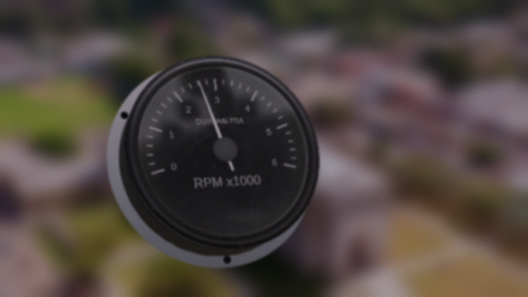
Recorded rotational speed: 2600 rpm
